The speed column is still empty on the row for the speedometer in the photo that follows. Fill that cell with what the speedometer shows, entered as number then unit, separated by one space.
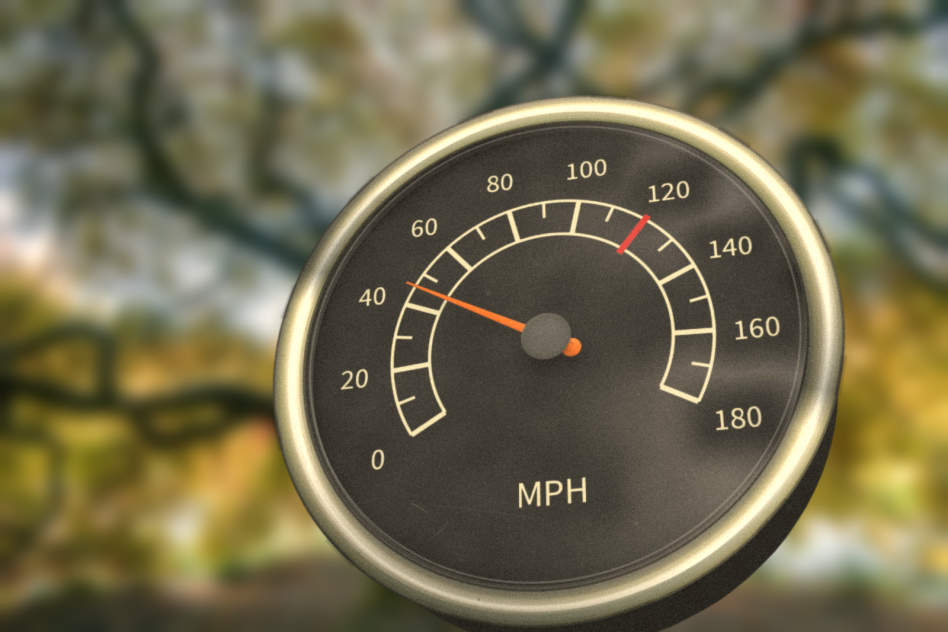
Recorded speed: 45 mph
